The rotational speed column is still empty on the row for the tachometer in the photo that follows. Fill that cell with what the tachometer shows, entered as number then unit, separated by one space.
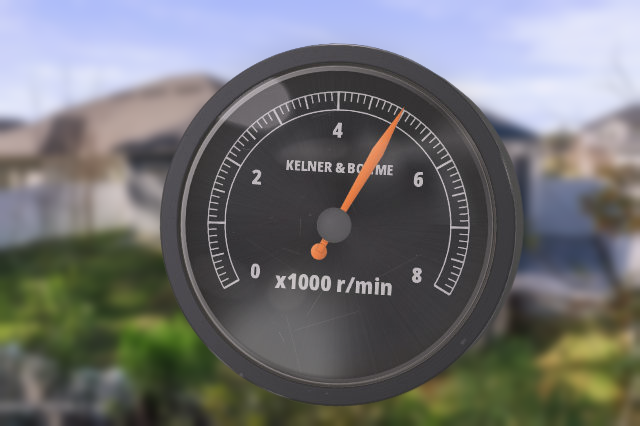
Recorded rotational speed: 5000 rpm
